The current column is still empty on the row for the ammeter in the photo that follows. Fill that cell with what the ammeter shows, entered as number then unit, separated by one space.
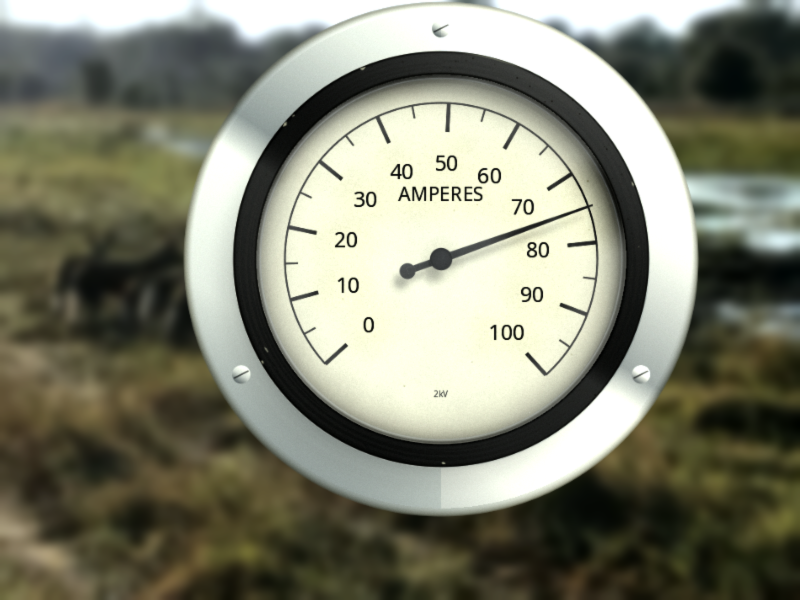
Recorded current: 75 A
